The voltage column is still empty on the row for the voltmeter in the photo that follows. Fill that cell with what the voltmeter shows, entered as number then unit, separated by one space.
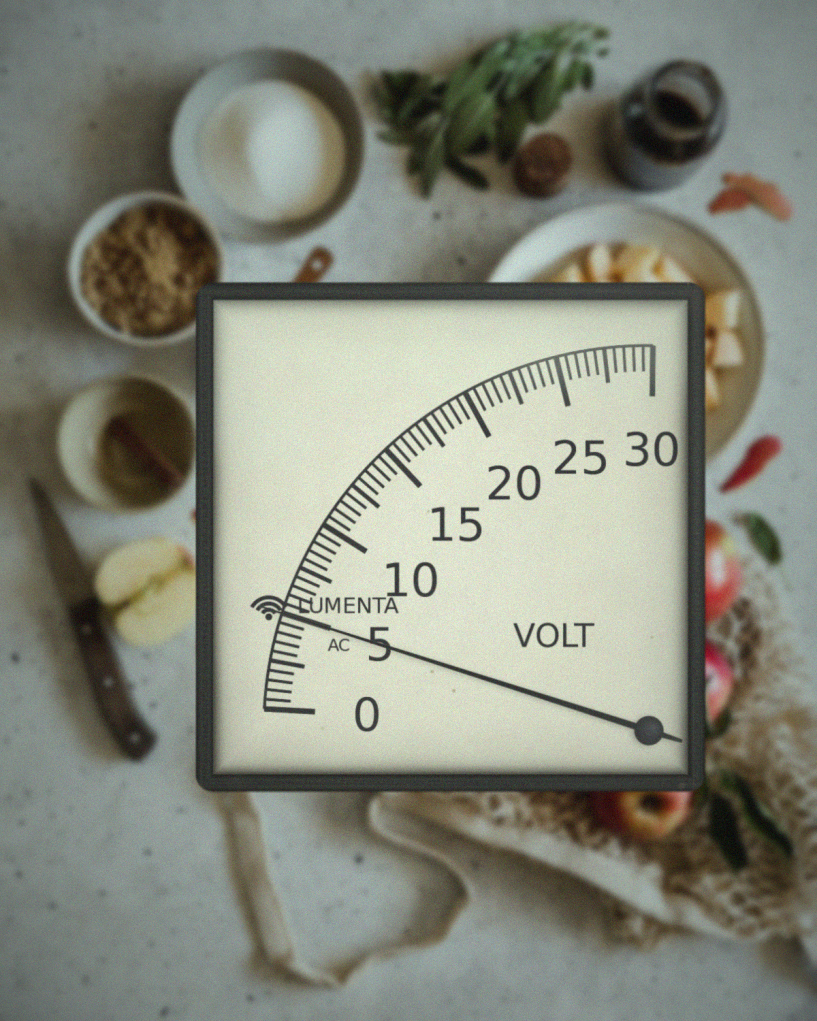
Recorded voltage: 5 V
